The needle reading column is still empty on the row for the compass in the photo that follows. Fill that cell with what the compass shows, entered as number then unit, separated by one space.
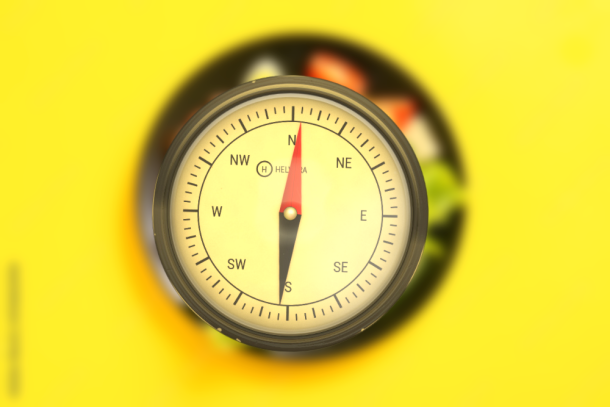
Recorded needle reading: 5 °
